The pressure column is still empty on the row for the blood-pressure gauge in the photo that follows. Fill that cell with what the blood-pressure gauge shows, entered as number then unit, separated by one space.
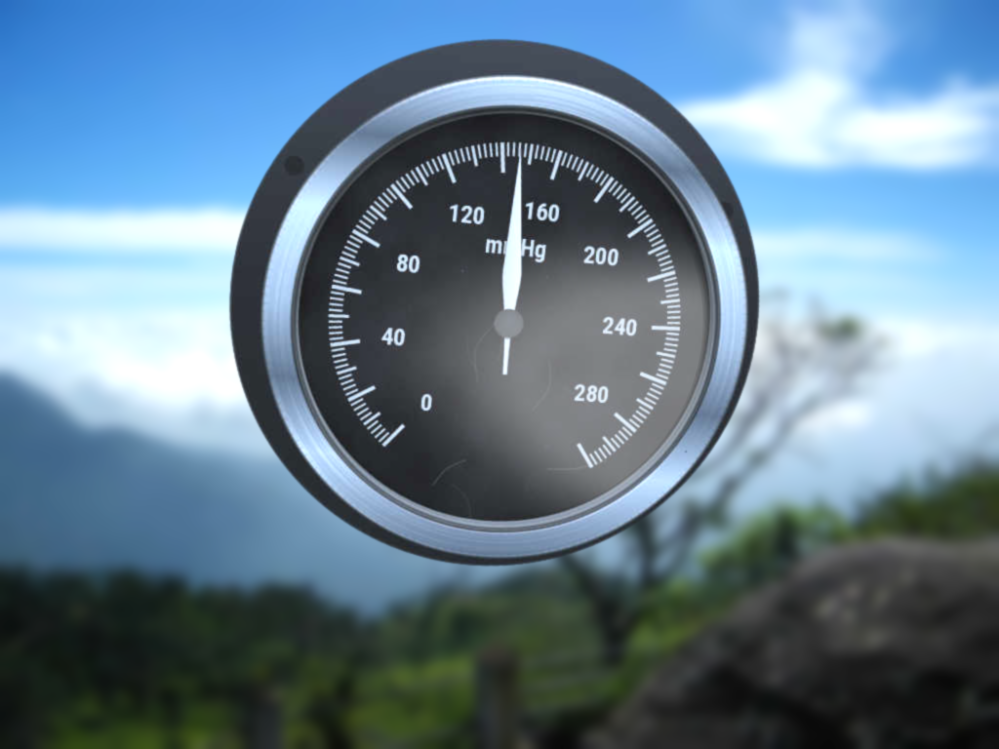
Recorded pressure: 146 mmHg
